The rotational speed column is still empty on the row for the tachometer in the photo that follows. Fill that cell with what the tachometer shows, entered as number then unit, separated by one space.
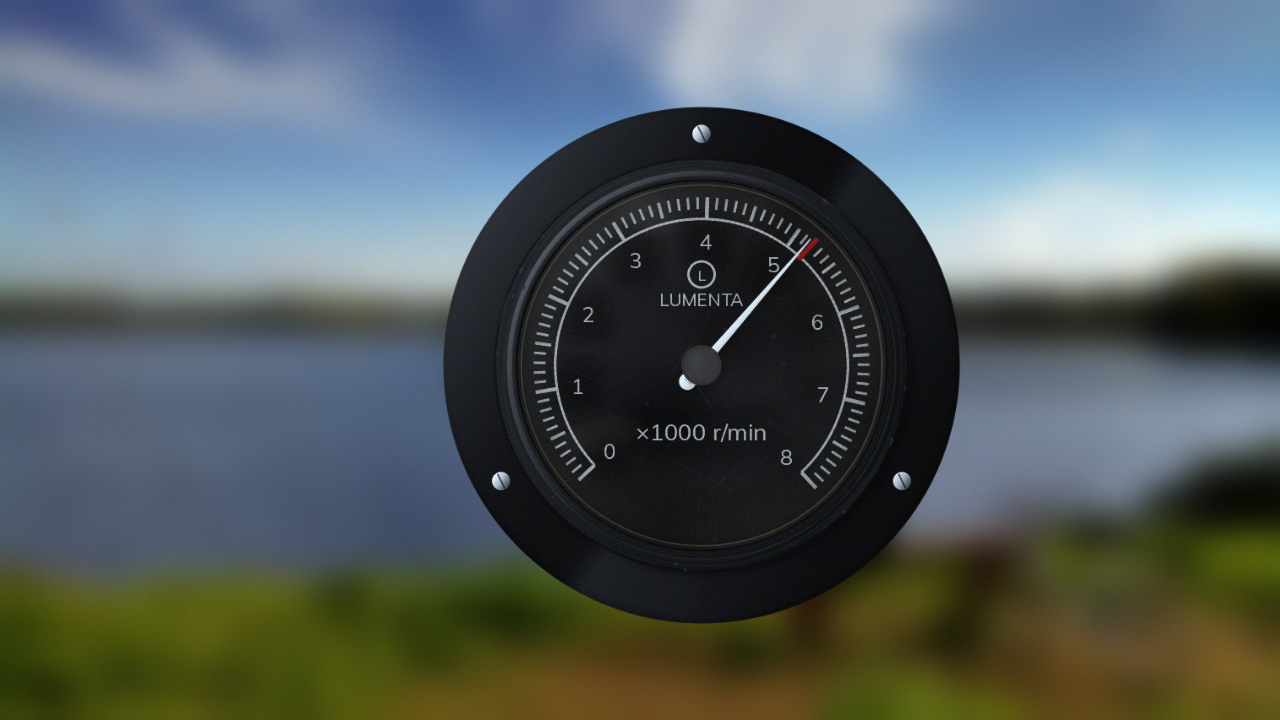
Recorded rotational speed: 5150 rpm
